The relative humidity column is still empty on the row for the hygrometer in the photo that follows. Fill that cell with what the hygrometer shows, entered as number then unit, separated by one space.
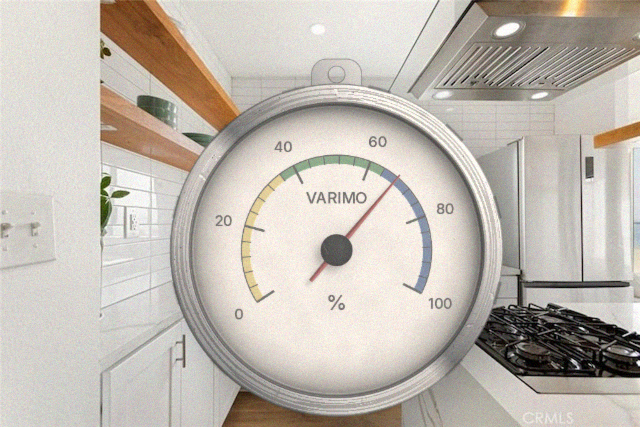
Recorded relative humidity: 68 %
